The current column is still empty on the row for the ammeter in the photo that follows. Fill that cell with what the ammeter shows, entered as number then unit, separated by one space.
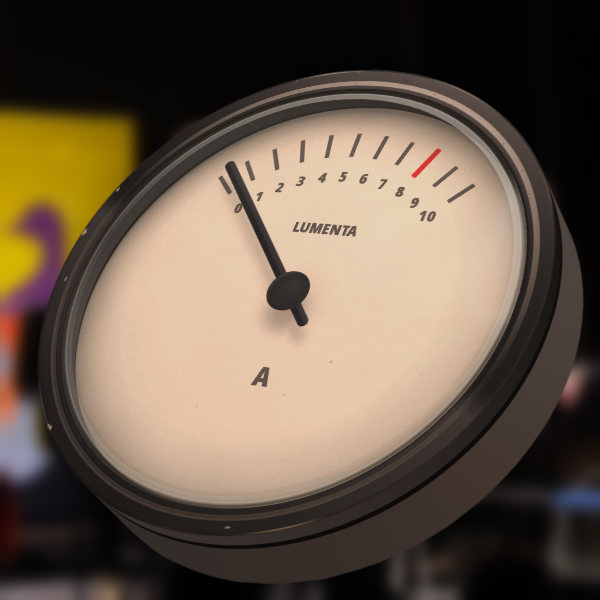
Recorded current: 0.5 A
